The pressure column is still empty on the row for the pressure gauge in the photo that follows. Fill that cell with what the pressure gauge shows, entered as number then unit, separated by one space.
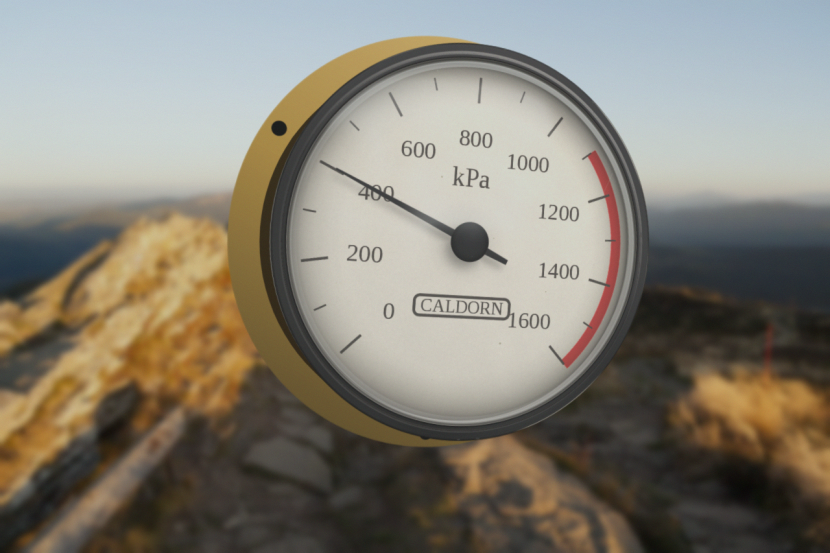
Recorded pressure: 400 kPa
